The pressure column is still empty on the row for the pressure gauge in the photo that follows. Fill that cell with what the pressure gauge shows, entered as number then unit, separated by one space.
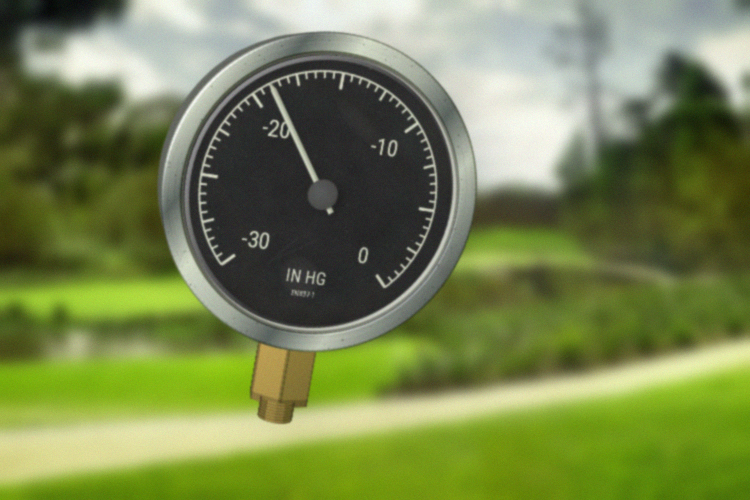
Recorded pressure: -19 inHg
